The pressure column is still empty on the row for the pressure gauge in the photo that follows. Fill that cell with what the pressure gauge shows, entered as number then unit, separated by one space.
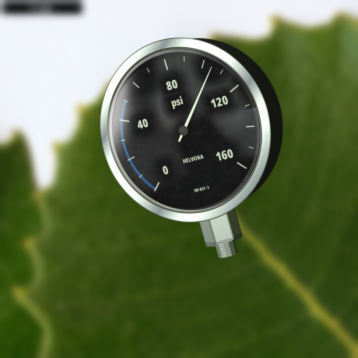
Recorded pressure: 105 psi
